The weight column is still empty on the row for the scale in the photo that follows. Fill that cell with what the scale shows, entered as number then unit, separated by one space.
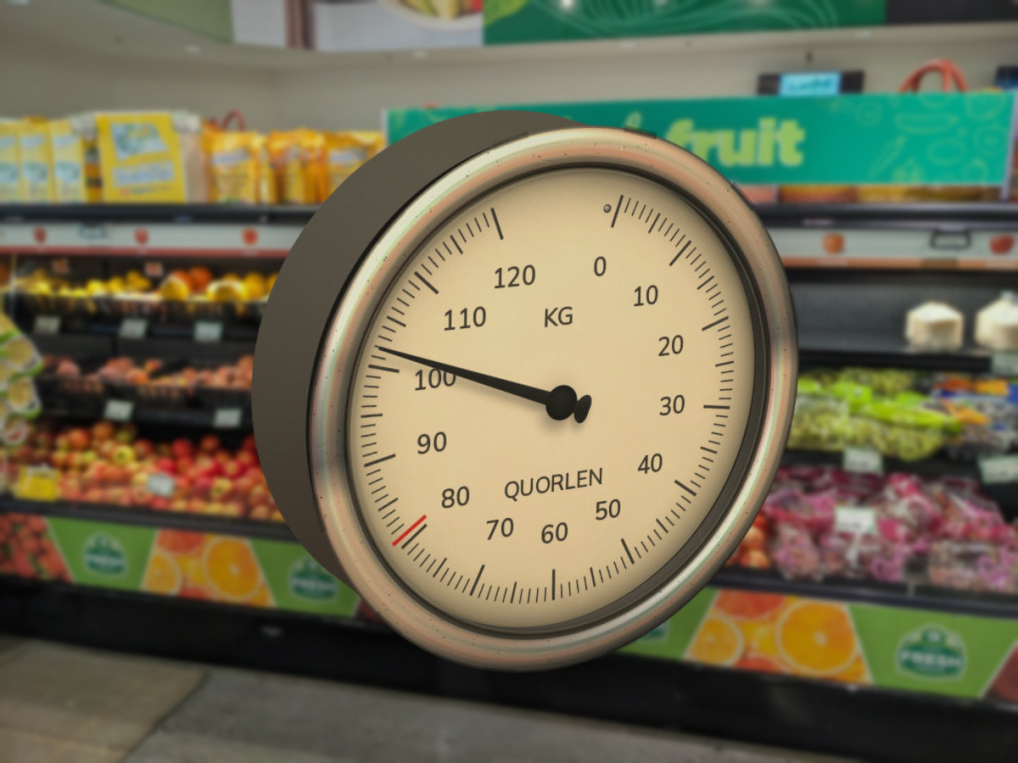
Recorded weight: 102 kg
